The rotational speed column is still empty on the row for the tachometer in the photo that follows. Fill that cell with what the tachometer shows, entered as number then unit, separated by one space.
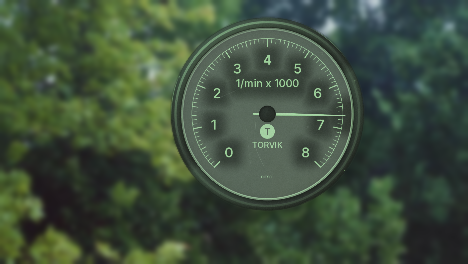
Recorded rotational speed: 6700 rpm
